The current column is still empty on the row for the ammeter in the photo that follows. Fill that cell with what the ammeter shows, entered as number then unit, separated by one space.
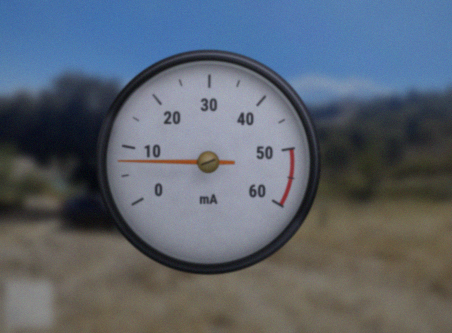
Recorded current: 7.5 mA
